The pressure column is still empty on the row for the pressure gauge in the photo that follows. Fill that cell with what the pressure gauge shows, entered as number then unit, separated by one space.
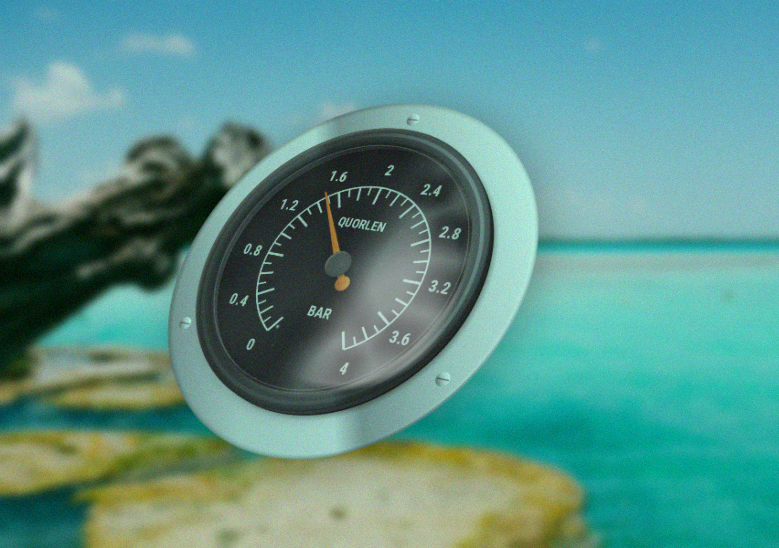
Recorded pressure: 1.5 bar
